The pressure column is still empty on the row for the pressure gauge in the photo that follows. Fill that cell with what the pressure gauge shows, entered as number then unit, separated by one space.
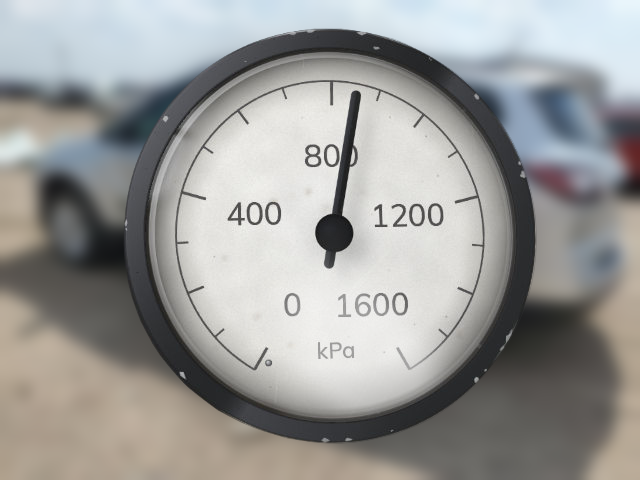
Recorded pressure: 850 kPa
